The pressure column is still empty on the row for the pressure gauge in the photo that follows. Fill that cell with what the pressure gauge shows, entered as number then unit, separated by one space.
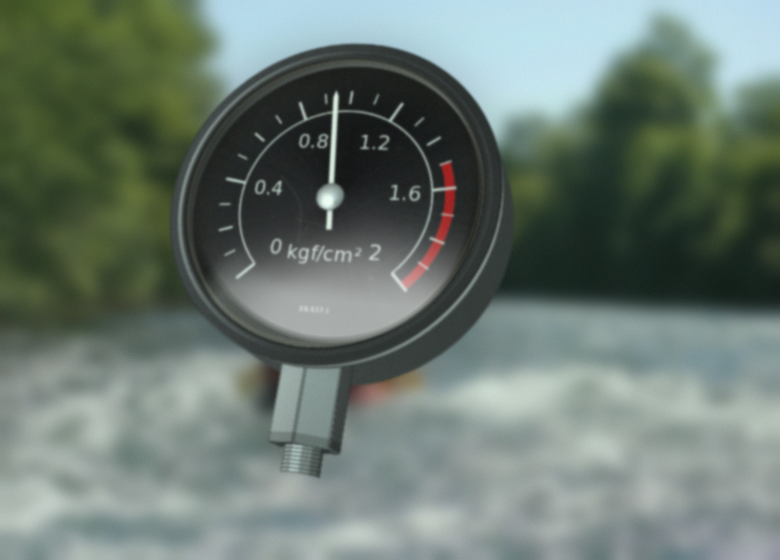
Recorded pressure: 0.95 kg/cm²
